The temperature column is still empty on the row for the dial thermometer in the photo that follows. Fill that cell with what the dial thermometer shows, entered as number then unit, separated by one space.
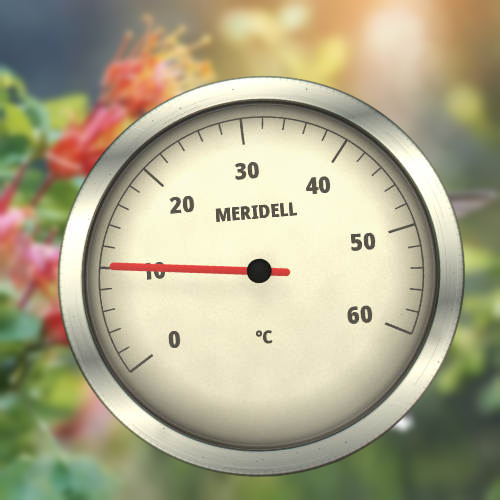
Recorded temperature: 10 °C
